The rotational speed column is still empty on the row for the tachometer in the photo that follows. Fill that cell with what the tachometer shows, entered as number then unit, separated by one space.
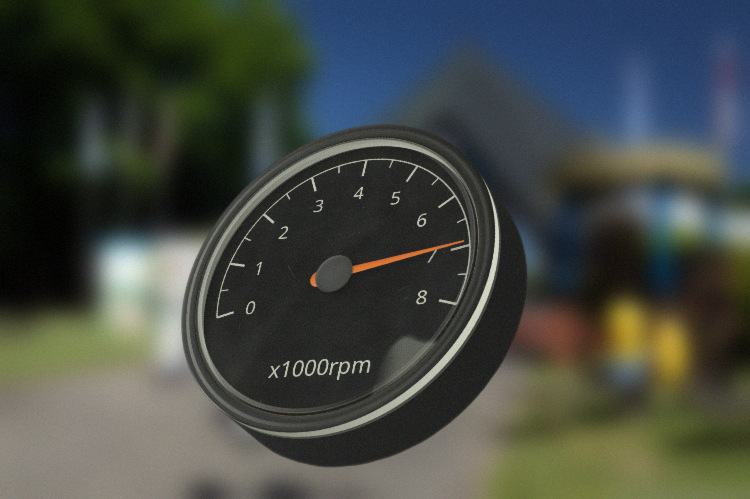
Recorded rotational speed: 7000 rpm
